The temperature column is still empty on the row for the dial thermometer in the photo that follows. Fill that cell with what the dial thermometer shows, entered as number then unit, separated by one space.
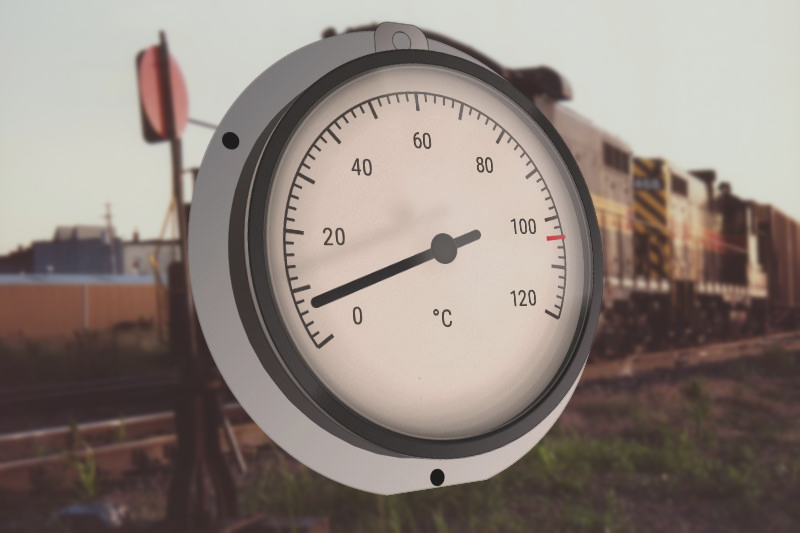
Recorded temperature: 7 °C
